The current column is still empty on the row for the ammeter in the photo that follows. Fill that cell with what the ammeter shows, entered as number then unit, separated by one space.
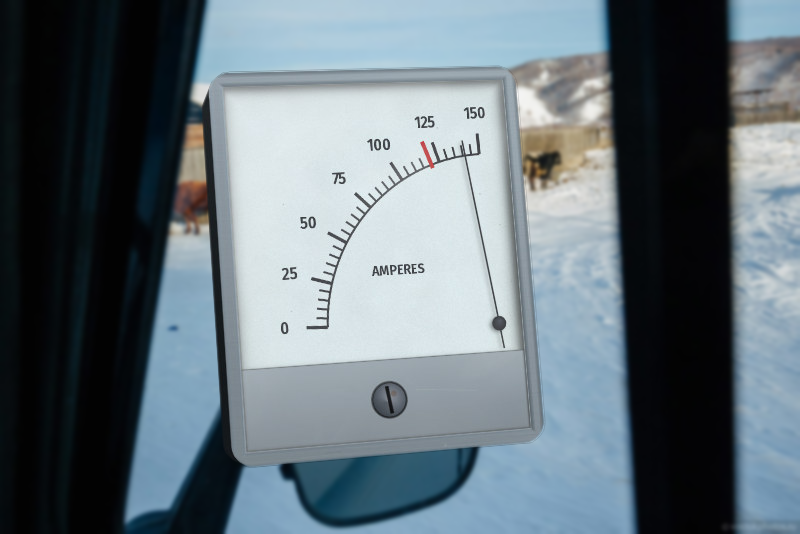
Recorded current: 140 A
